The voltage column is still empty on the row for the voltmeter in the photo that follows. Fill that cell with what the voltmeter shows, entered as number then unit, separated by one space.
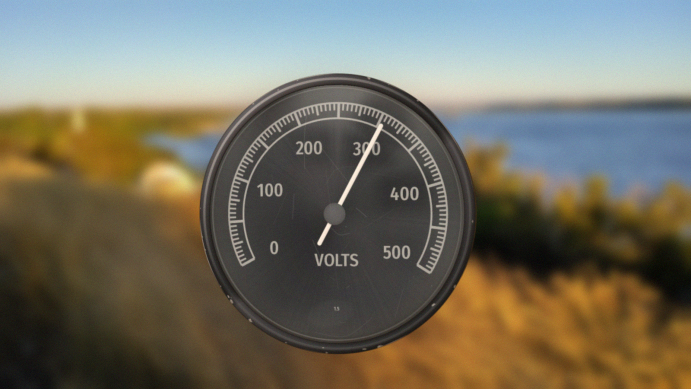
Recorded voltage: 305 V
